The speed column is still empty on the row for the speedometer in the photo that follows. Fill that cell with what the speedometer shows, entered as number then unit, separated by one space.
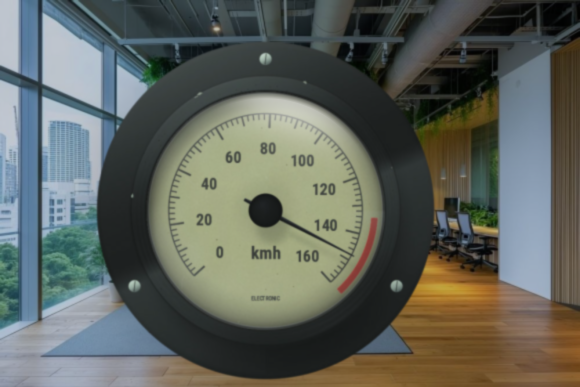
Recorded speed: 148 km/h
